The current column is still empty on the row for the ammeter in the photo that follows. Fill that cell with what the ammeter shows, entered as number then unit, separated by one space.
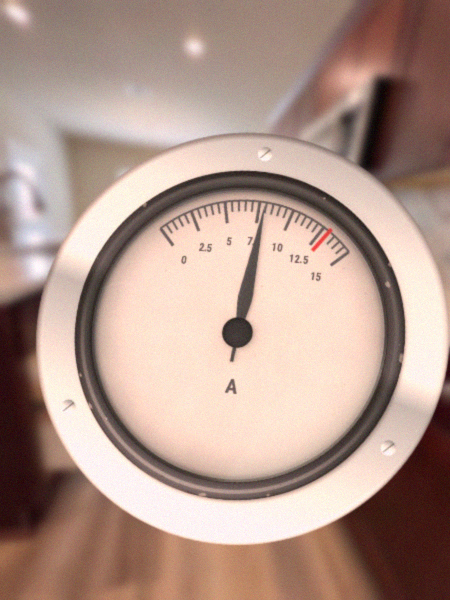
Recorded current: 8 A
